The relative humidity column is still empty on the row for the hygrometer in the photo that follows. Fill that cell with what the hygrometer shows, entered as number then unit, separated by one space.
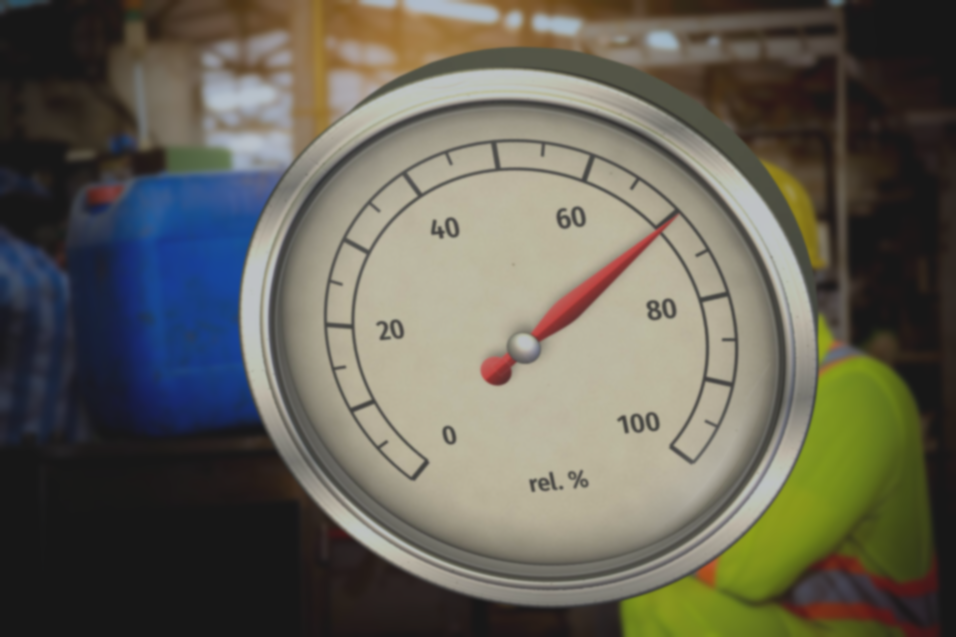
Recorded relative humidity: 70 %
